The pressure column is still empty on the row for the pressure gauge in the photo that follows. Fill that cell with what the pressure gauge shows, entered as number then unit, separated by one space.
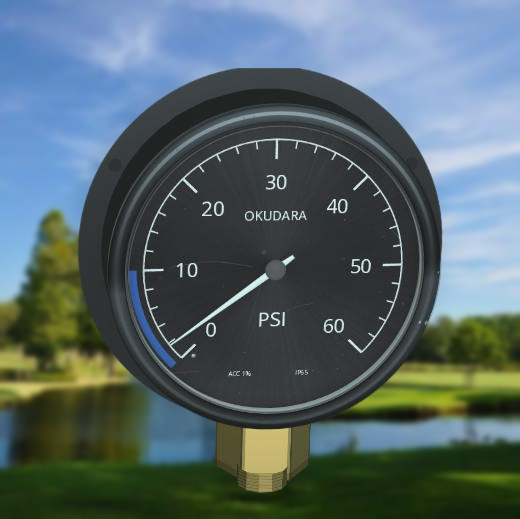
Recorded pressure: 2 psi
